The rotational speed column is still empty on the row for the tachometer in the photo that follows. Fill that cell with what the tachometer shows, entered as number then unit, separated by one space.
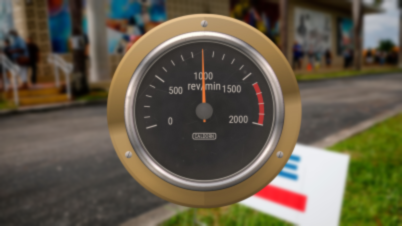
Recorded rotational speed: 1000 rpm
